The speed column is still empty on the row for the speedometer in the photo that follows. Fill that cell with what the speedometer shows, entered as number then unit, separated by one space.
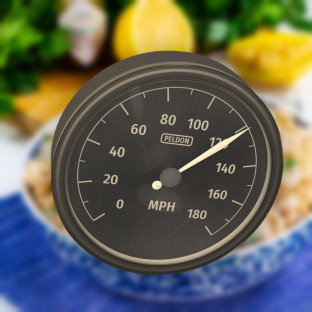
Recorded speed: 120 mph
